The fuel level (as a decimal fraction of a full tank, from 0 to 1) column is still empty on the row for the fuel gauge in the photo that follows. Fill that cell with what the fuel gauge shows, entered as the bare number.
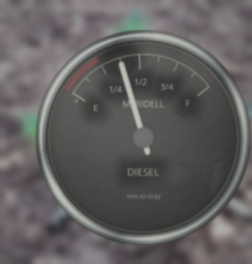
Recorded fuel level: 0.375
